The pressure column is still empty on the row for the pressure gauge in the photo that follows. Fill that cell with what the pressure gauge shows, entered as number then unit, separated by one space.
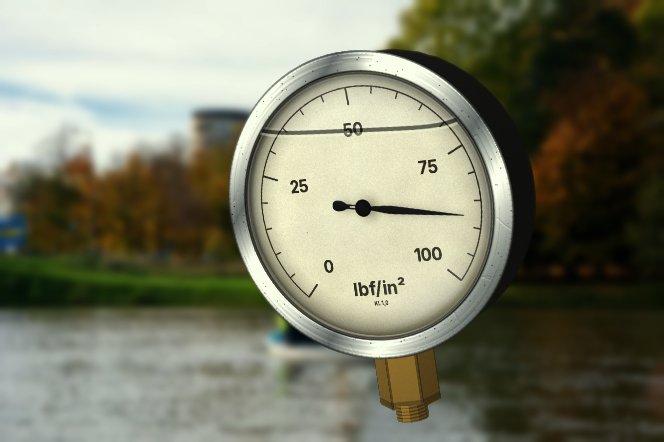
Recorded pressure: 87.5 psi
